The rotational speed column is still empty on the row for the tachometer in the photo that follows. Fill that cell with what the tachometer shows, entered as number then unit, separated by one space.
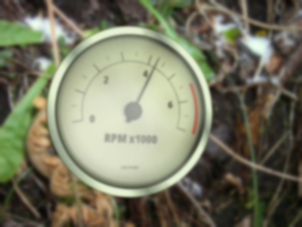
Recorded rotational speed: 4250 rpm
